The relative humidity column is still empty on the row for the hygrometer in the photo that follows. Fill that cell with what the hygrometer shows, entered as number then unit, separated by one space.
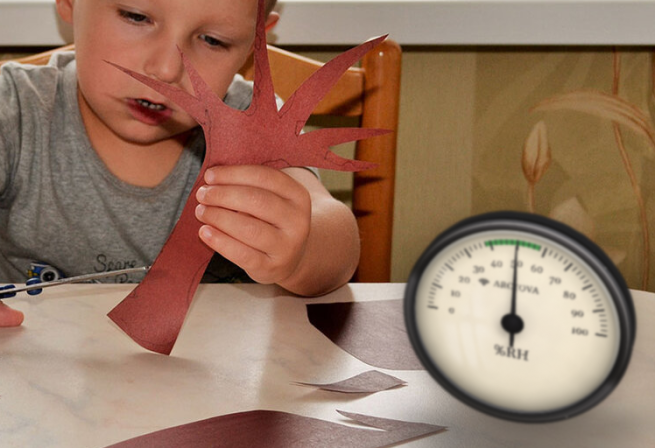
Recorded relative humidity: 50 %
